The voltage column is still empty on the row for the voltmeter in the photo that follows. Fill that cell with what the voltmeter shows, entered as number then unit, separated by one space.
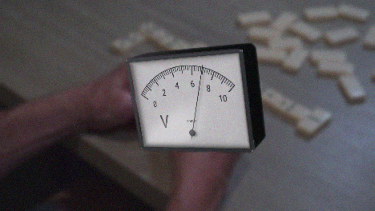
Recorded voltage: 7 V
